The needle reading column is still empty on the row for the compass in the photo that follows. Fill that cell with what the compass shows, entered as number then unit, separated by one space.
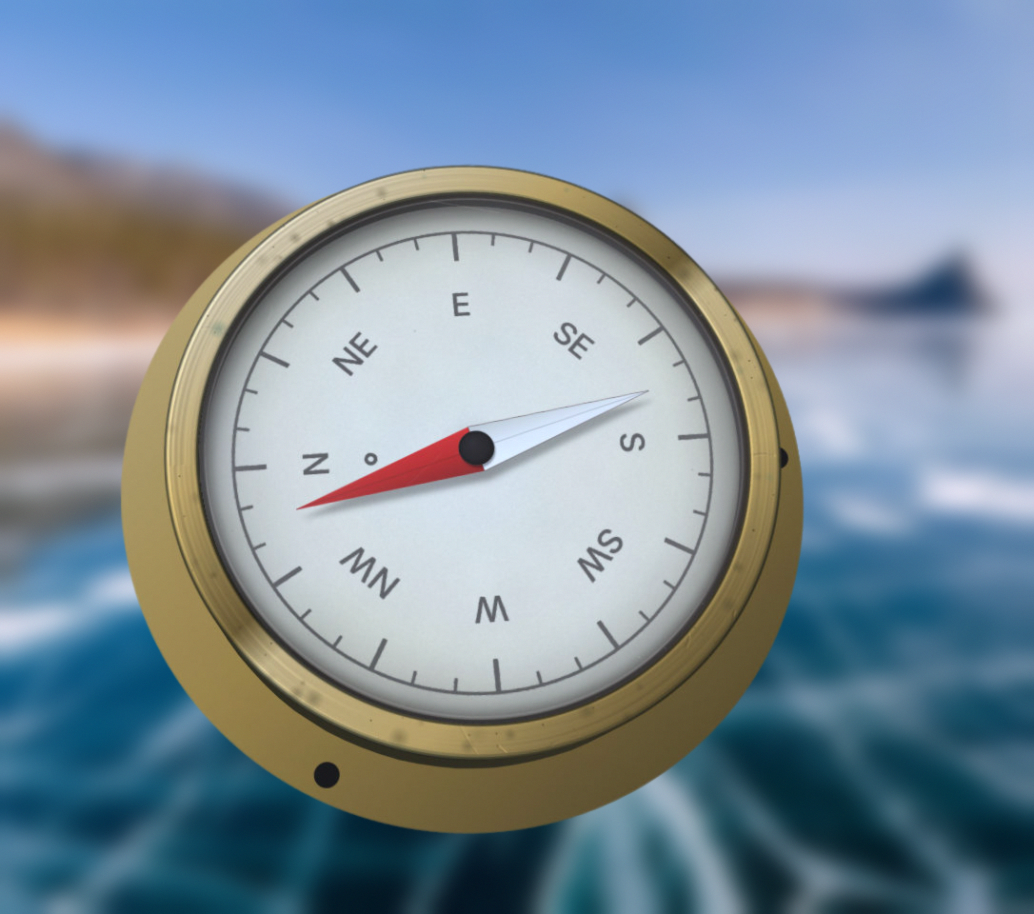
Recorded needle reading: 345 °
